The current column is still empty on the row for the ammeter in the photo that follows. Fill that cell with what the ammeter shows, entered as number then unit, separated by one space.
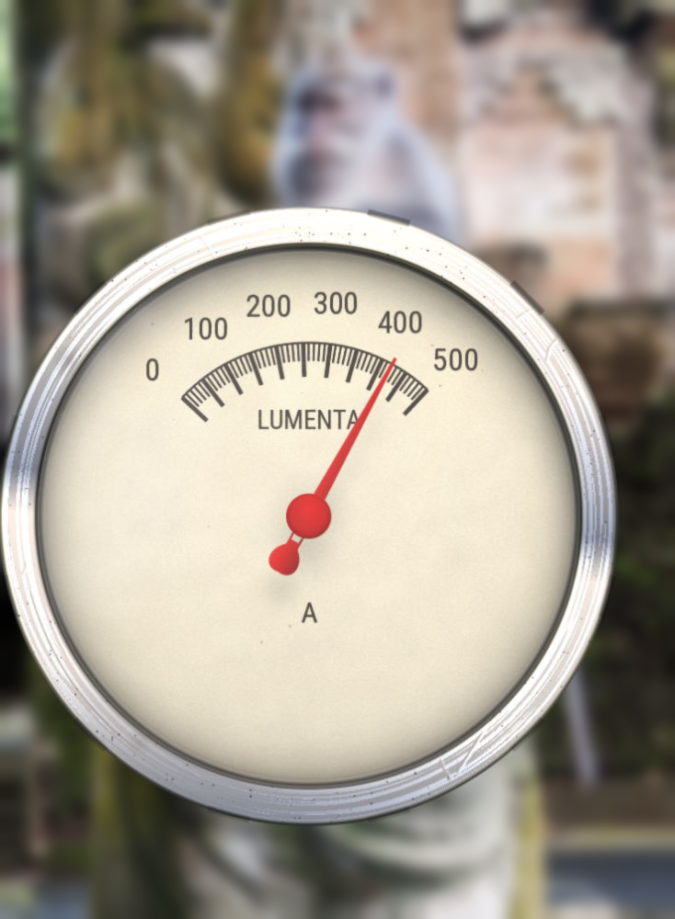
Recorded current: 420 A
